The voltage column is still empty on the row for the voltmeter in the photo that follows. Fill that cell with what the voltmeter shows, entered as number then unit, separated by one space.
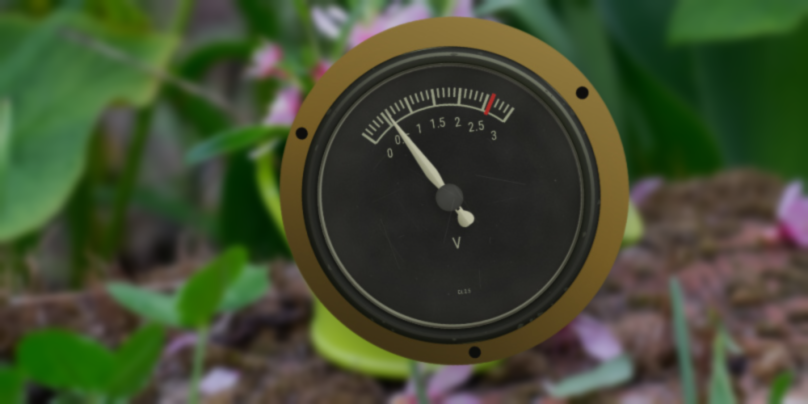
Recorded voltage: 0.6 V
